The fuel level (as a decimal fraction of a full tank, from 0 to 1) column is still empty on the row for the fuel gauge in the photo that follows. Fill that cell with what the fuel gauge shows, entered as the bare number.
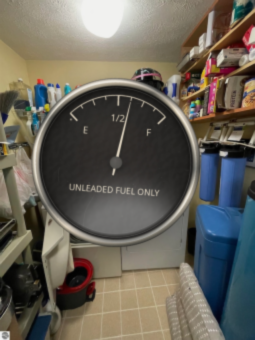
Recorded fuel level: 0.625
